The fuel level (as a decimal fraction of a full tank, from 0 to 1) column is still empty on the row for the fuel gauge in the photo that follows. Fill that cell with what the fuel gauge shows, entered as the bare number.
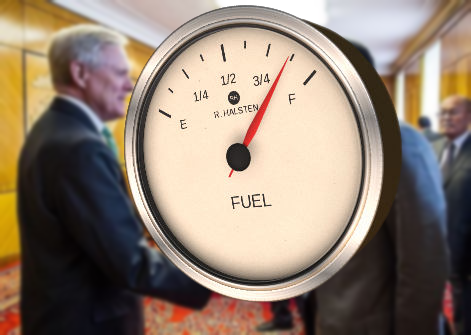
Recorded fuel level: 0.875
